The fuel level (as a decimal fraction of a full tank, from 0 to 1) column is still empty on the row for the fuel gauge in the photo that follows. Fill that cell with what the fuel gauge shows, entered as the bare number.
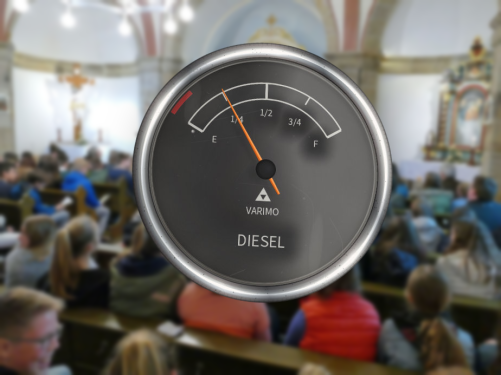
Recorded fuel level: 0.25
